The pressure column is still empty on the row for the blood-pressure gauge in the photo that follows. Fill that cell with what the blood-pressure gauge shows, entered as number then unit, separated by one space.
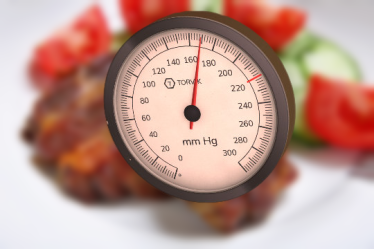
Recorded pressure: 170 mmHg
